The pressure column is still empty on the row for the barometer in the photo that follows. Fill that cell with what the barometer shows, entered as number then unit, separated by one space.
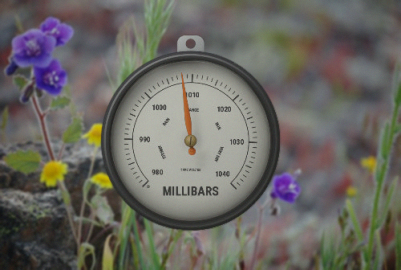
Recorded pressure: 1008 mbar
